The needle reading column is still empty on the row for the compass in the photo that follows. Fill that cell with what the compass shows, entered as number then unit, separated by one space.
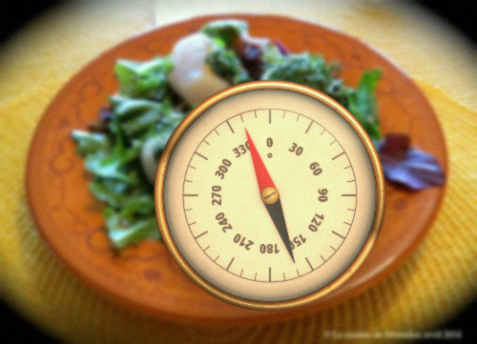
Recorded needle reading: 340 °
